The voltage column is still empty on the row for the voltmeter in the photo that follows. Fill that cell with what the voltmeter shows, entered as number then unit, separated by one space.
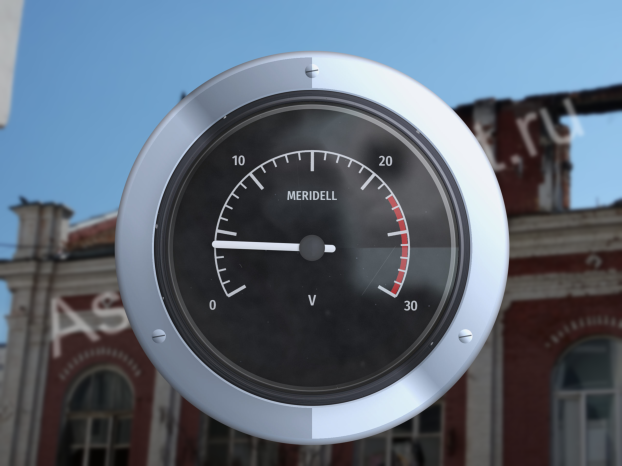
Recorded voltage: 4 V
